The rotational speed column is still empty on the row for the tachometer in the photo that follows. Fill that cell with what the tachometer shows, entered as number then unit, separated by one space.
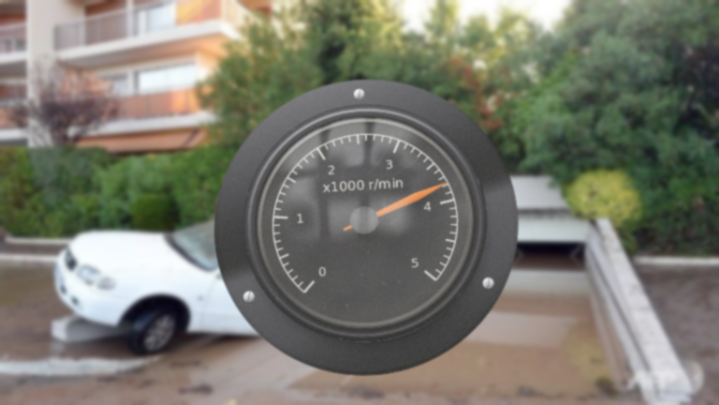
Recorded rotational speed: 3800 rpm
